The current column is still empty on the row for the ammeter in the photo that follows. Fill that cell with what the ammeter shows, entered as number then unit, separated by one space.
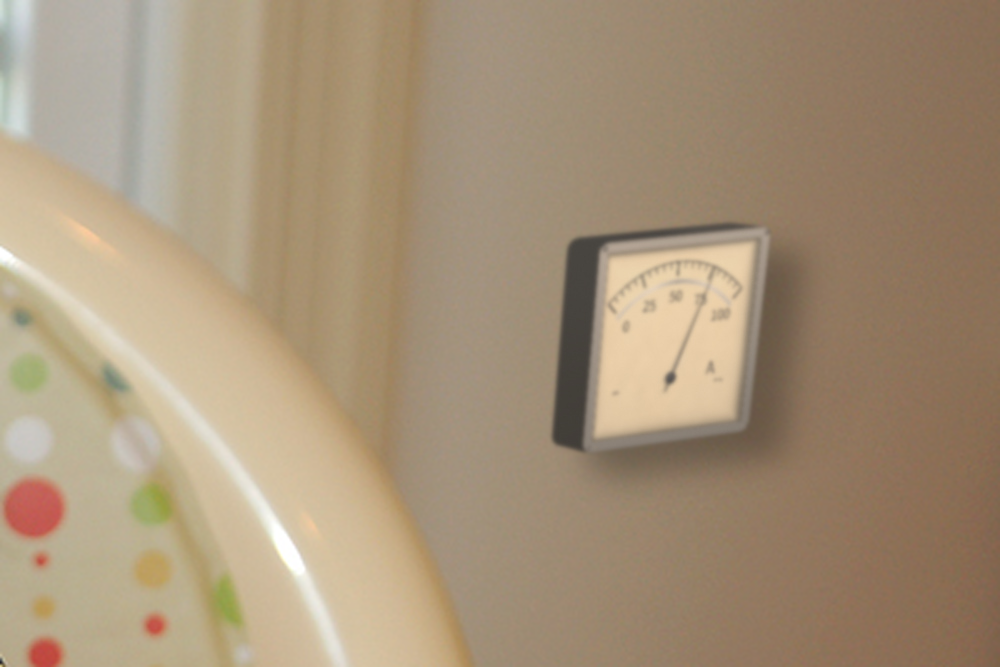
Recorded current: 75 A
